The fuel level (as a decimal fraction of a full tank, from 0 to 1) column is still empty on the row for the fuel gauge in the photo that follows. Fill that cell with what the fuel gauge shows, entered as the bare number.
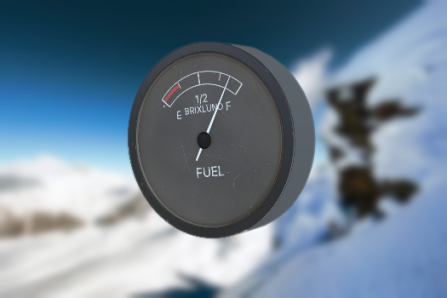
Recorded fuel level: 0.875
